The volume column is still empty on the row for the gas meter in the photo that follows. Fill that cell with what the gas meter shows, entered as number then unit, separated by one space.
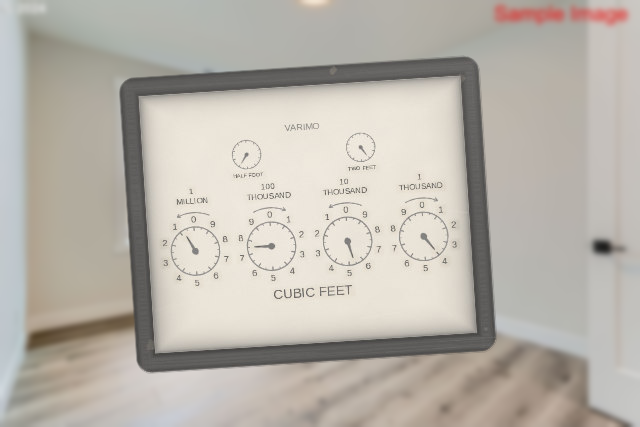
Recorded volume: 75400 ft³
